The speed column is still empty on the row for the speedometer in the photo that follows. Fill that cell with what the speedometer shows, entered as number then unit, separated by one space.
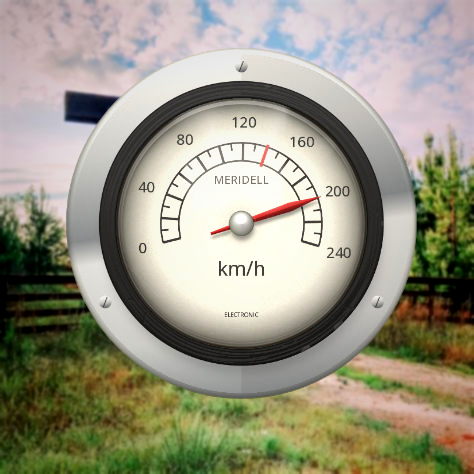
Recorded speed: 200 km/h
